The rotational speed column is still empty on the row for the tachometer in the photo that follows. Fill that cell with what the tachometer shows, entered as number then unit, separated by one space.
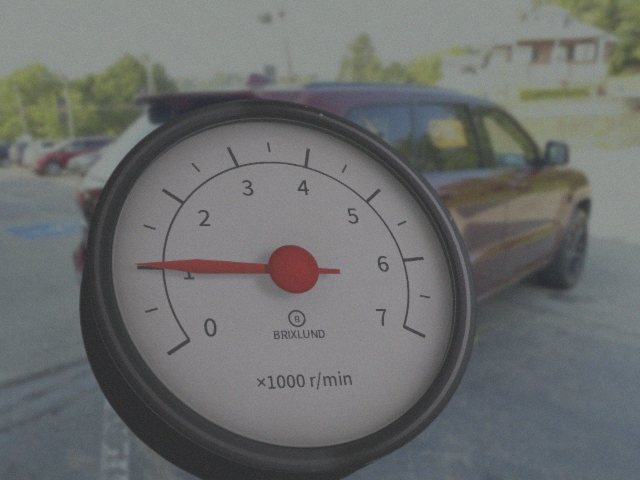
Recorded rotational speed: 1000 rpm
